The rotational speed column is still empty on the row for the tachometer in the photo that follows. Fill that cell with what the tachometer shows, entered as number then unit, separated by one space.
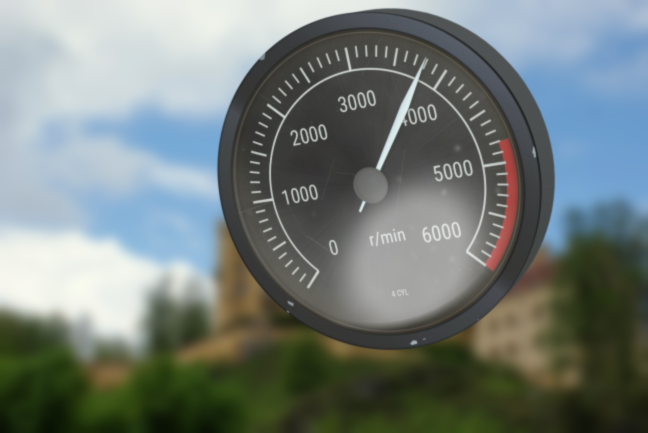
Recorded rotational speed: 3800 rpm
